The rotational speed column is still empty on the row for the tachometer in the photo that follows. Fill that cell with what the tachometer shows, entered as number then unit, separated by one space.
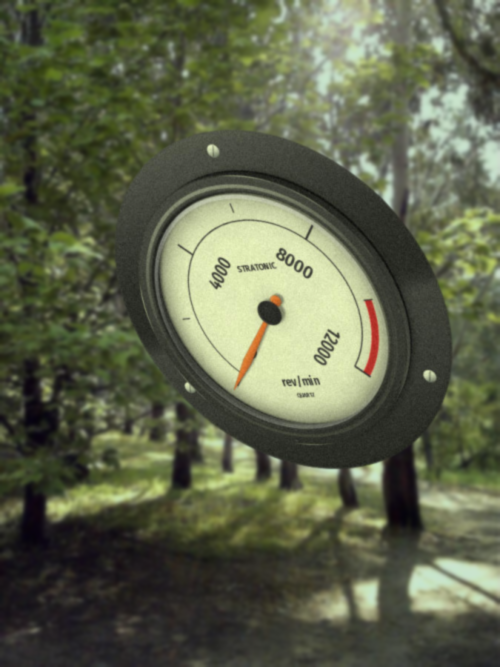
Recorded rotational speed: 0 rpm
